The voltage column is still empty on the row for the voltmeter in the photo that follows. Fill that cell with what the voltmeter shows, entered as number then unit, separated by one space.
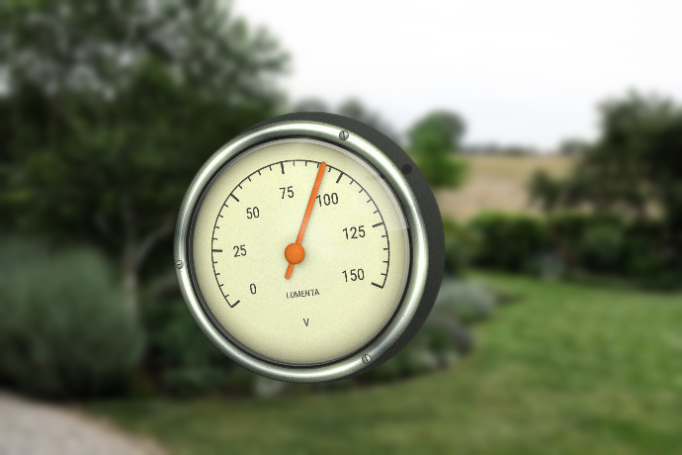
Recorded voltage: 92.5 V
